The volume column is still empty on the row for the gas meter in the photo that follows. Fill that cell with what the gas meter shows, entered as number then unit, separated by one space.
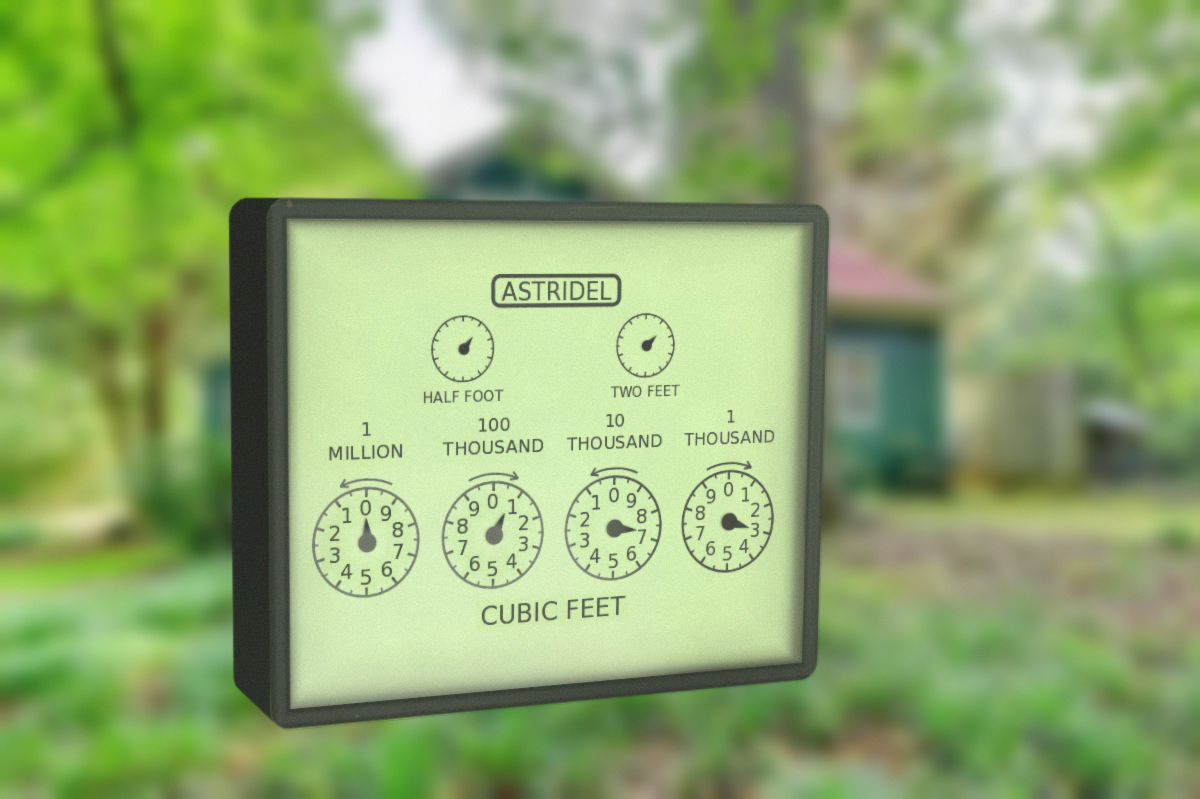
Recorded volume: 7300 ft³
